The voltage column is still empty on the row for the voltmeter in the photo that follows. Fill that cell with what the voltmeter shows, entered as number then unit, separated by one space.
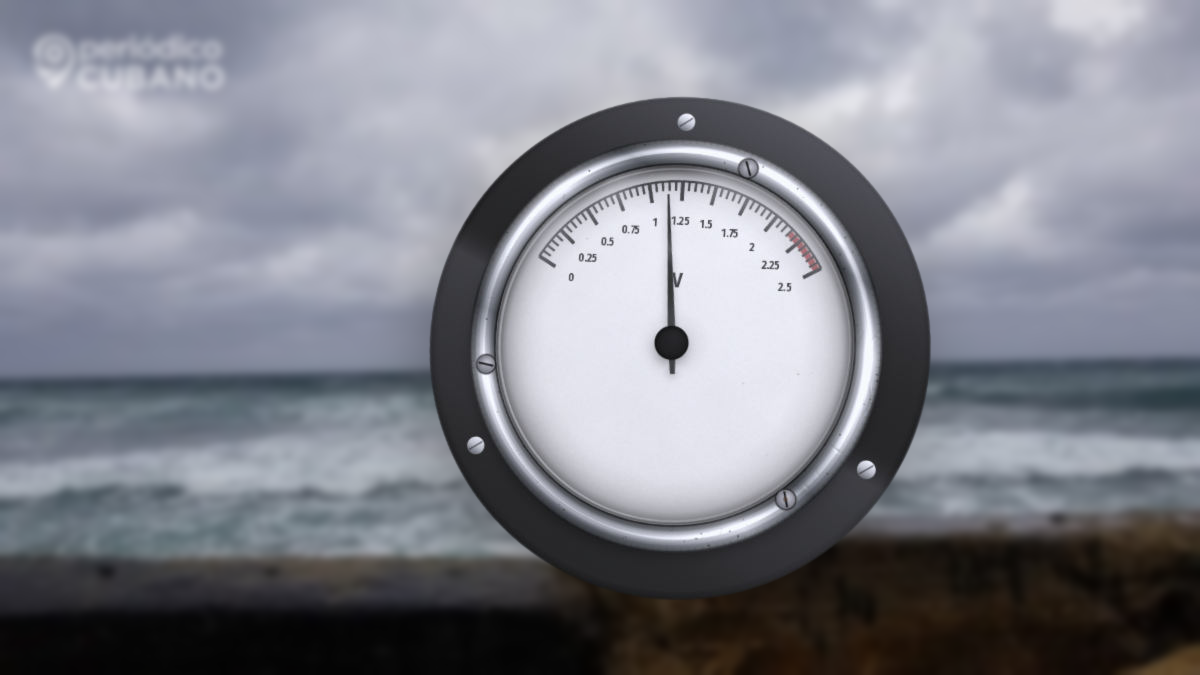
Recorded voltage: 1.15 V
